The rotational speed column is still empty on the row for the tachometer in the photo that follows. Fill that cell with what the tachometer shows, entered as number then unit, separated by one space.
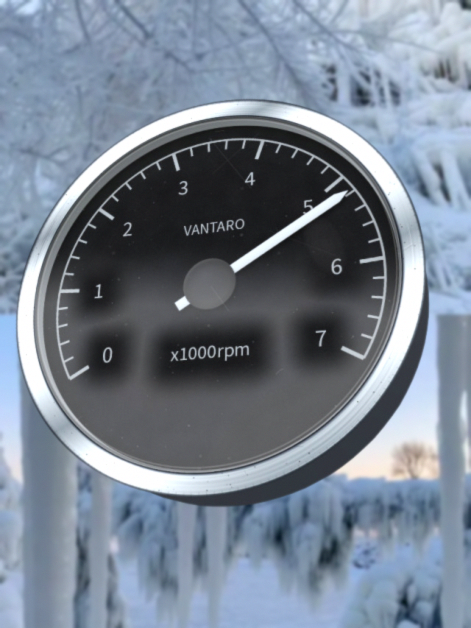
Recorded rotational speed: 5200 rpm
